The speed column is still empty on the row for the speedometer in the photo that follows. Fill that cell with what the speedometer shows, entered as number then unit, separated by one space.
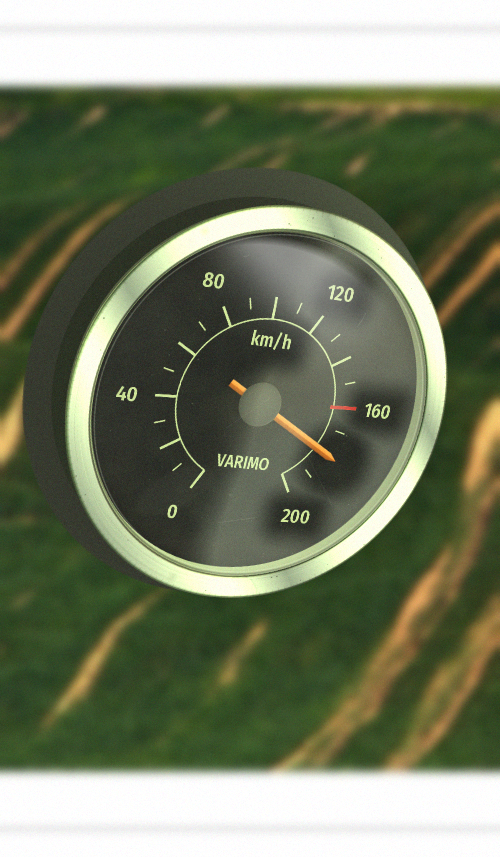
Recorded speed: 180 km/h
